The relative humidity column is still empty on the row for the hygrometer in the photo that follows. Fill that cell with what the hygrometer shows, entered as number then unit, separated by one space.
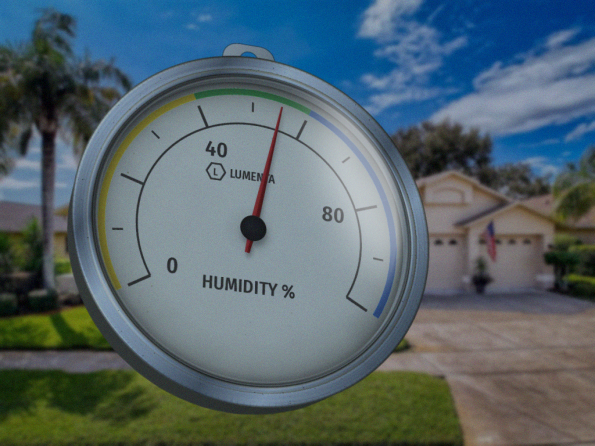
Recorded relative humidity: 55 %
